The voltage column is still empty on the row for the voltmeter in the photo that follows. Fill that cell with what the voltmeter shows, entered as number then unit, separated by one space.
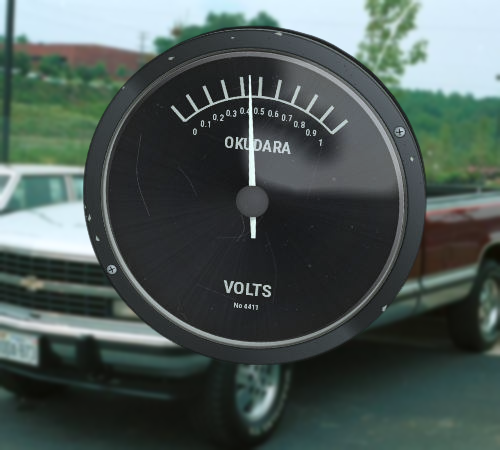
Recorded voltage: 0.45 V
